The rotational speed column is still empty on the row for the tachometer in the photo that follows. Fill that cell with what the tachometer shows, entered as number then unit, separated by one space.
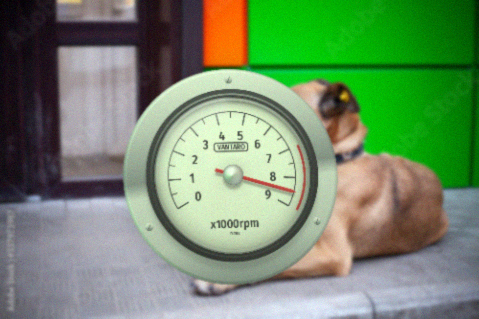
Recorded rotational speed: 8500 rpm
